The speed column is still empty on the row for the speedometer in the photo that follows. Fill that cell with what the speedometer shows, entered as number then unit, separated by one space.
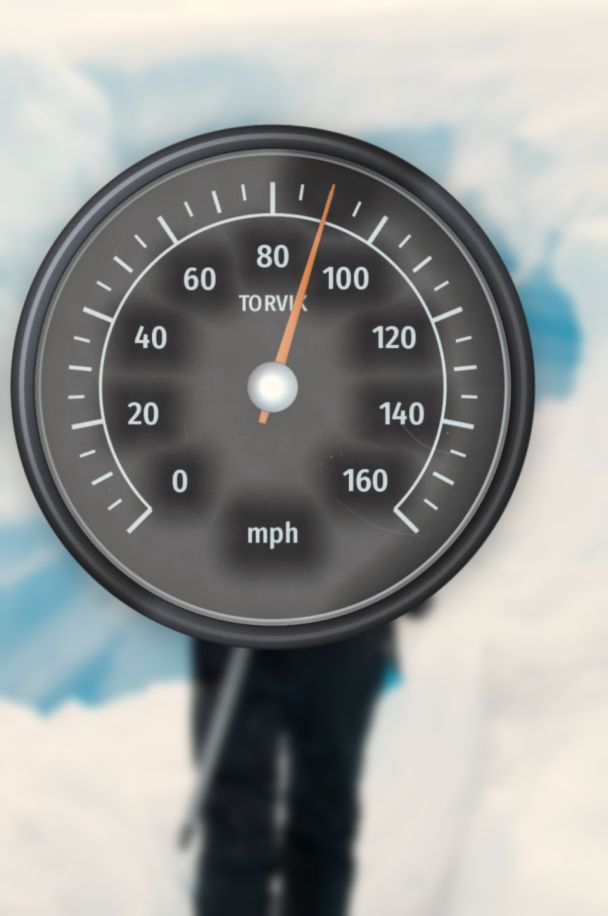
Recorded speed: 90 mph
